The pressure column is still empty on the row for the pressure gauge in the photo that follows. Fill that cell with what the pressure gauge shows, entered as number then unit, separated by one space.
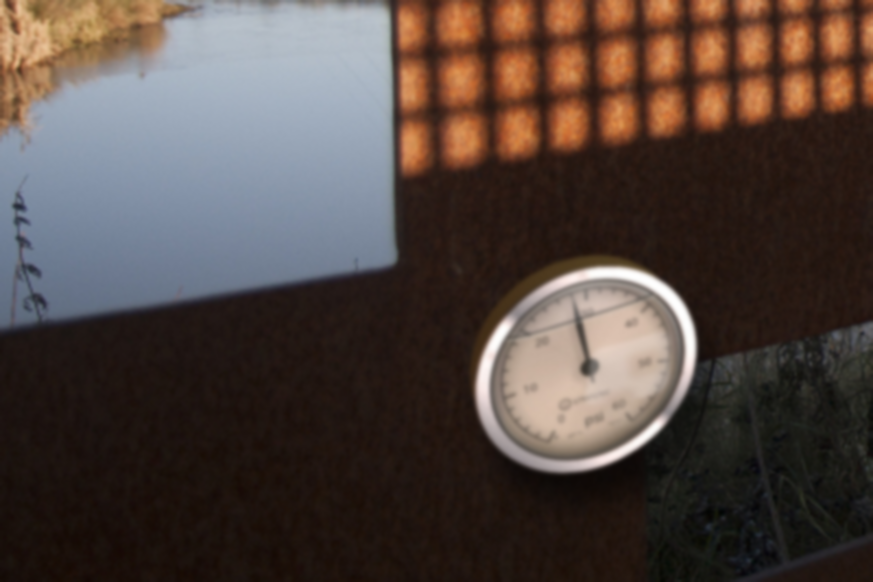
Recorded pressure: 28 psi
